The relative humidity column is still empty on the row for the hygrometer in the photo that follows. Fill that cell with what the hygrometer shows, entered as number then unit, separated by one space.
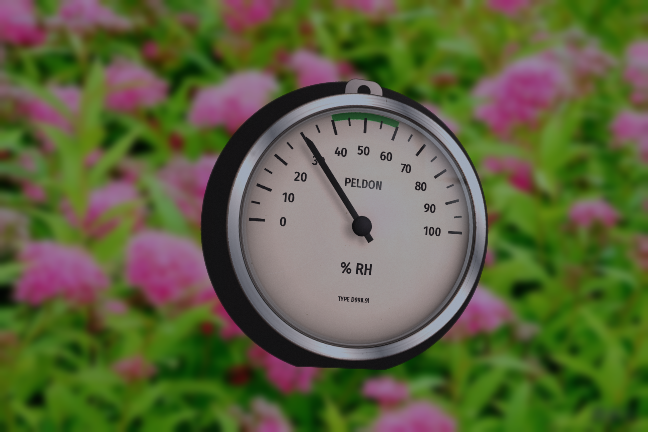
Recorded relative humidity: 30 %
